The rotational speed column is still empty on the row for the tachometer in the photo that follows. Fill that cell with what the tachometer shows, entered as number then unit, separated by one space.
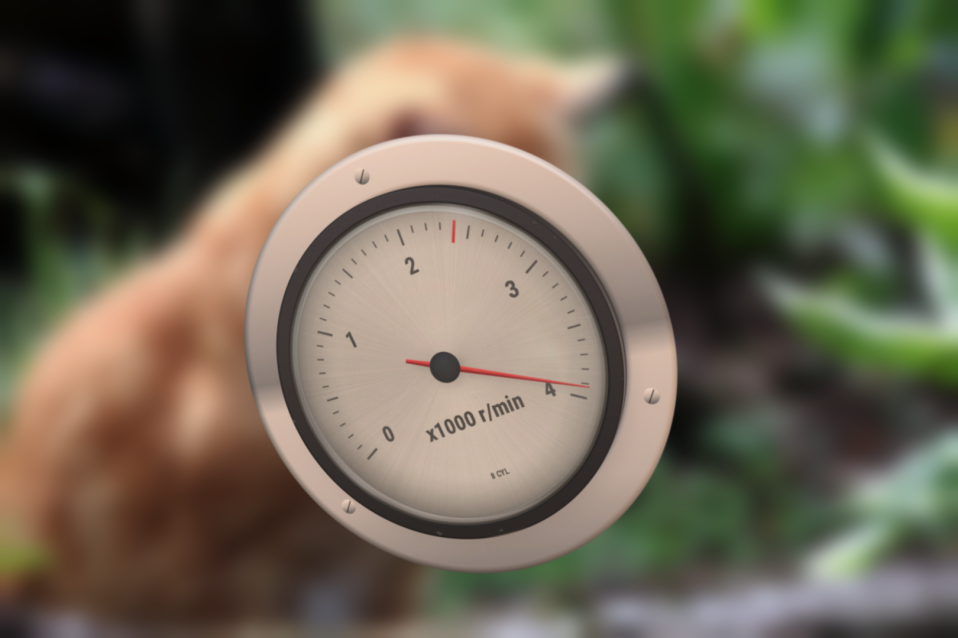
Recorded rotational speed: 3900 rpm
